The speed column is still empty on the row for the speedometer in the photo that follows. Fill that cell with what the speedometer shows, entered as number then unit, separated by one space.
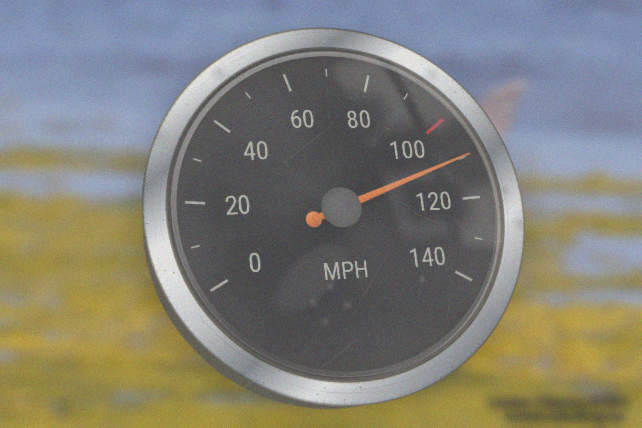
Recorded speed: 110 mph
